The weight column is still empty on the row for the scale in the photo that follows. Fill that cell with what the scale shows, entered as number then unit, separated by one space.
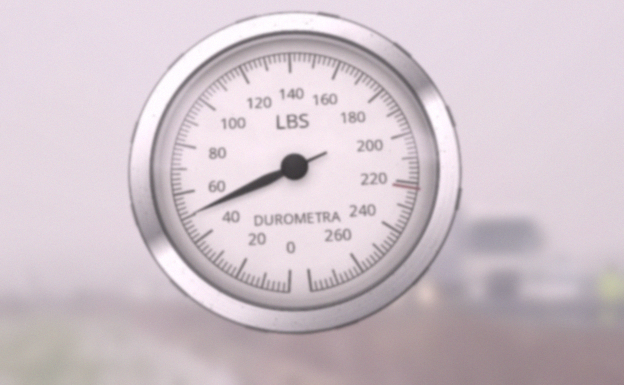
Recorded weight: 50 lb
